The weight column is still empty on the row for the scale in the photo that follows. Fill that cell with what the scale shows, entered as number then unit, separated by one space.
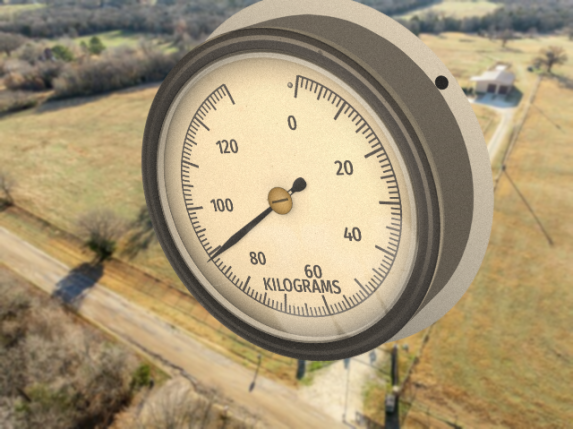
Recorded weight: 89 kg
